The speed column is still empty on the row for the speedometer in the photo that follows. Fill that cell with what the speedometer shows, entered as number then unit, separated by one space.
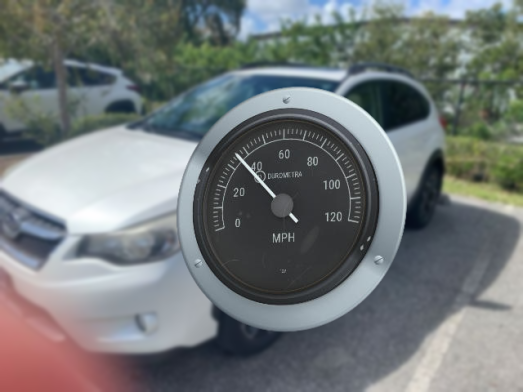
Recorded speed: 36 mph
